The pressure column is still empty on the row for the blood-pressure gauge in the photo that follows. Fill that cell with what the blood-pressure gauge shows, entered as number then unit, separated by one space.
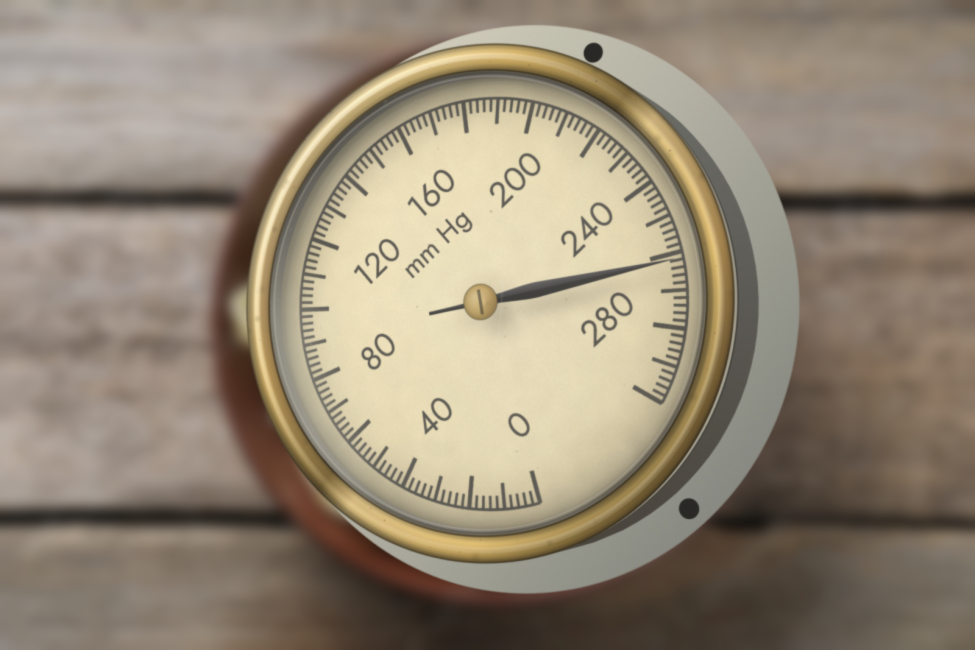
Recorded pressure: 262 mmHg
